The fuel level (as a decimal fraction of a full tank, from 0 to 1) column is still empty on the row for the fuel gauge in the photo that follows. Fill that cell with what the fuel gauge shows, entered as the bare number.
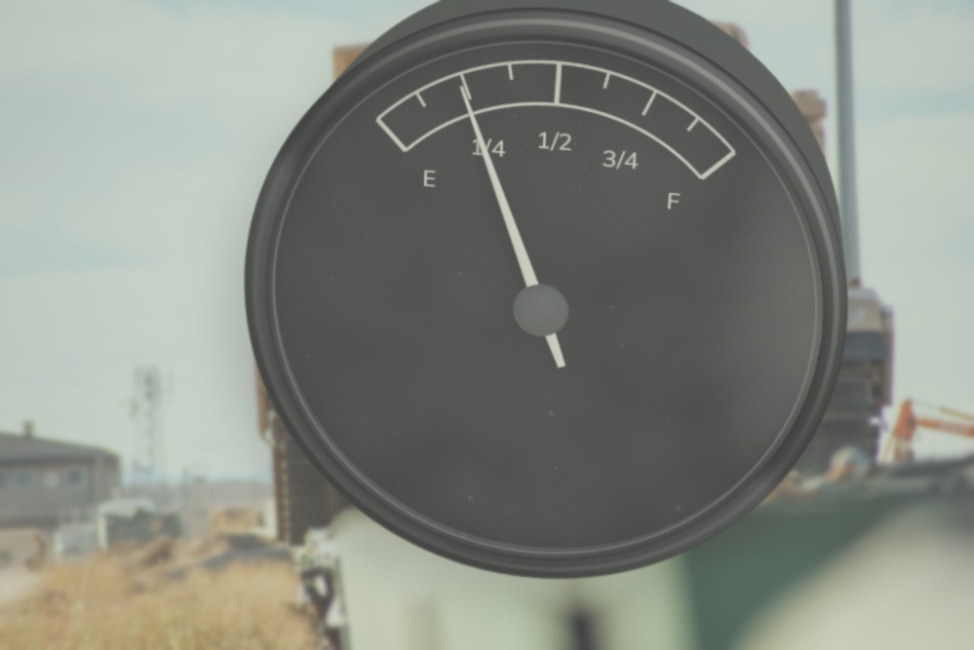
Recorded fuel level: 0.25
